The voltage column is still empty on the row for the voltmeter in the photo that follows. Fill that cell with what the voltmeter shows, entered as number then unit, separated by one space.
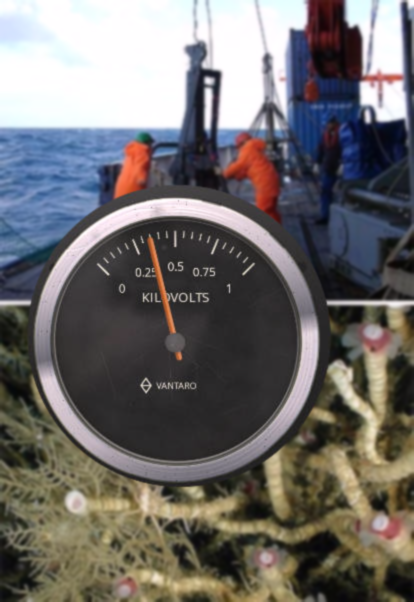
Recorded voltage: 0.35 kV
